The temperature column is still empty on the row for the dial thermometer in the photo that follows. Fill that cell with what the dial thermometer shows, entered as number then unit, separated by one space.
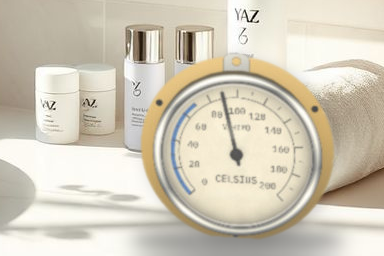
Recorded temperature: 90 °C
